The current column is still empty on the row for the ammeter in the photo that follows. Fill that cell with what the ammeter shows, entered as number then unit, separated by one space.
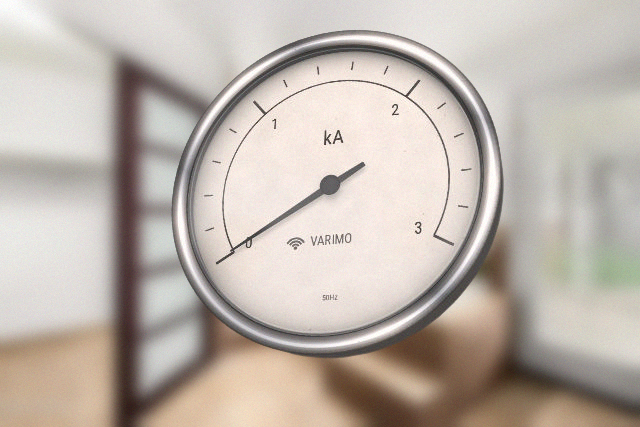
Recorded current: 0 kA
